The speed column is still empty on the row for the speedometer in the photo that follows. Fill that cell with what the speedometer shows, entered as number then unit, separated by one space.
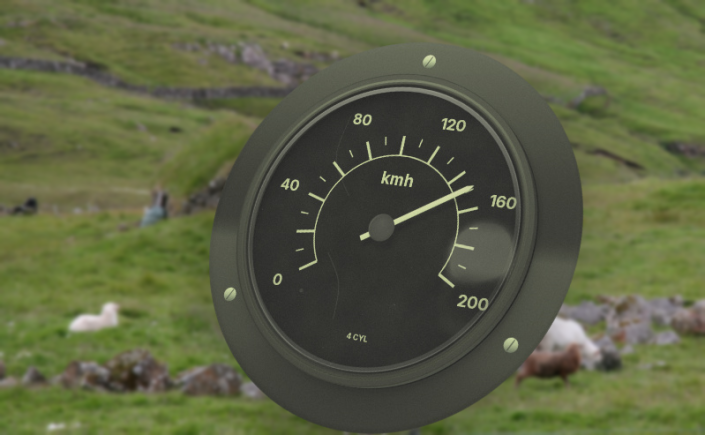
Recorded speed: 150 km/h
